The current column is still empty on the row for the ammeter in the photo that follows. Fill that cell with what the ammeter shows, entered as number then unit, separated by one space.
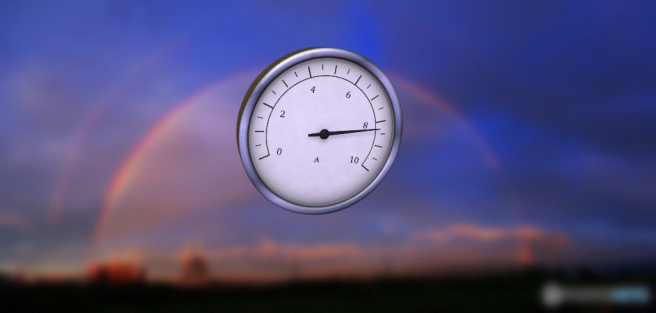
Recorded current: 8.25 A
